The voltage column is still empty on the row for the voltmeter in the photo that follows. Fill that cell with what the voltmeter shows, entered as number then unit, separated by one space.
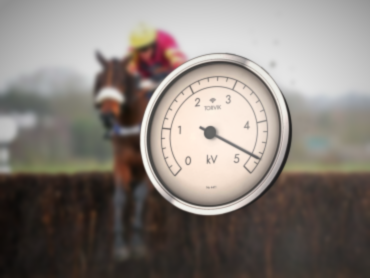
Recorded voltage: 4.7 kV
